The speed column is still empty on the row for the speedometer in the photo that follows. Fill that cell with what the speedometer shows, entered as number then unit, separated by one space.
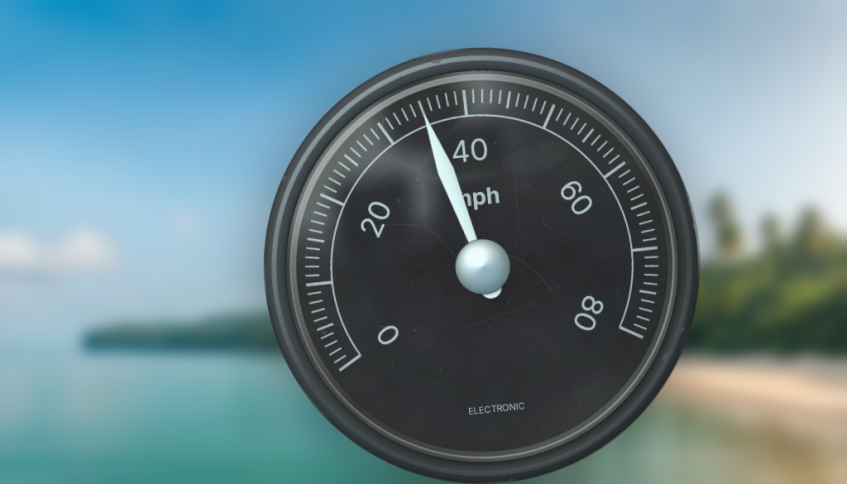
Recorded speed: 35 mph
